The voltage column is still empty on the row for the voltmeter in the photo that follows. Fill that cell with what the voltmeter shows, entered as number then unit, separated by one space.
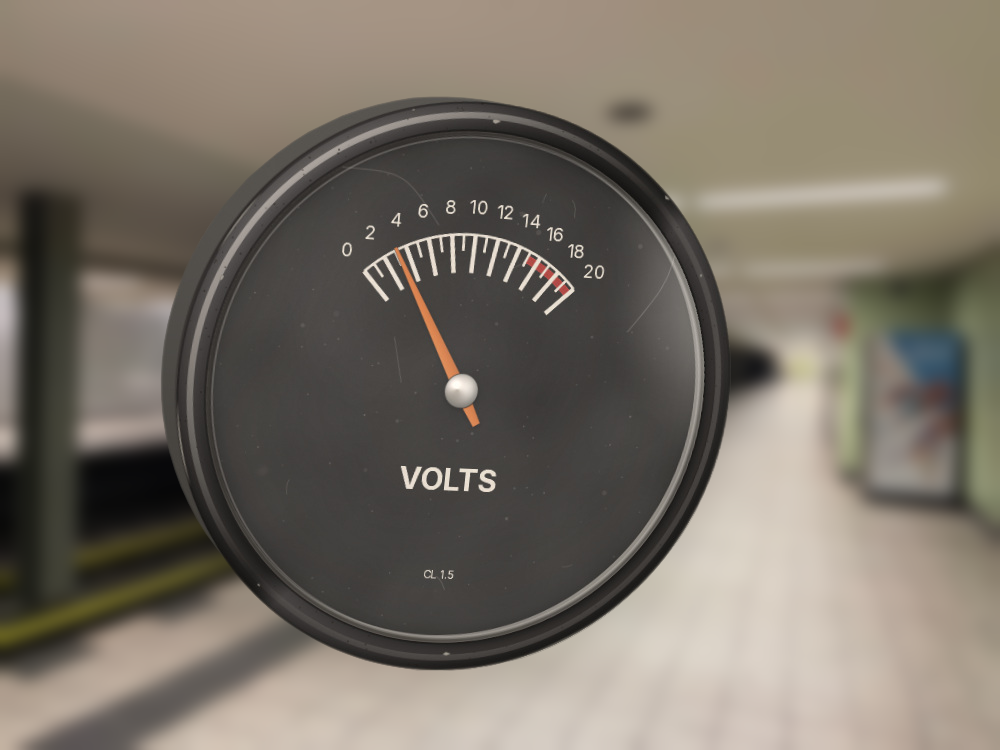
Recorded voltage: 3 V
